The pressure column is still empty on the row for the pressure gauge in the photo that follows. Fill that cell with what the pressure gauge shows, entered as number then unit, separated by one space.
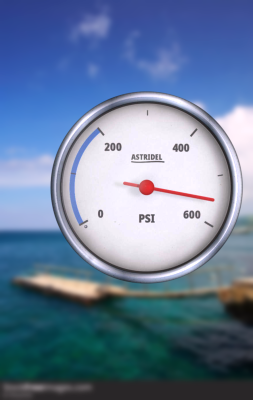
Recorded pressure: 550 psi
